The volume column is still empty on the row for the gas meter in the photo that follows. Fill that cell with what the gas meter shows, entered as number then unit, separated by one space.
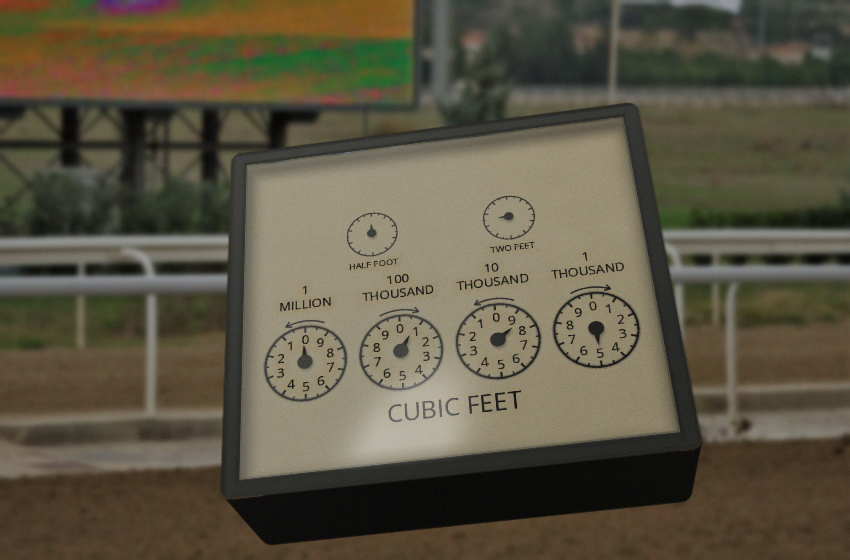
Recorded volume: 8500 ft³
